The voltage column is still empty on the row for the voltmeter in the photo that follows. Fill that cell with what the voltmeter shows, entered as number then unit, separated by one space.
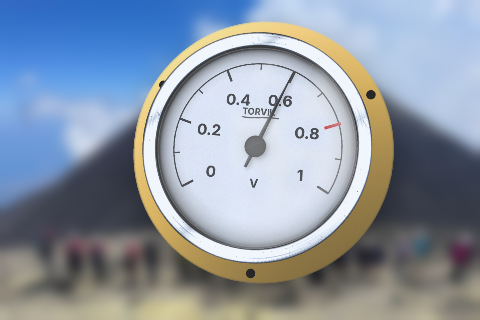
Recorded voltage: 0.6 V
